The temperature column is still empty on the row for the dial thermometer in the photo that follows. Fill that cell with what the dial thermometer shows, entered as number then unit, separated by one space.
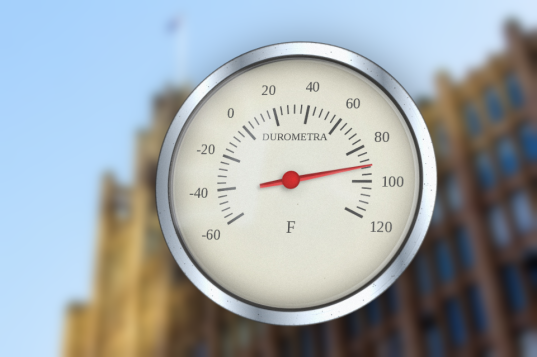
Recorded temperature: 92 °F
